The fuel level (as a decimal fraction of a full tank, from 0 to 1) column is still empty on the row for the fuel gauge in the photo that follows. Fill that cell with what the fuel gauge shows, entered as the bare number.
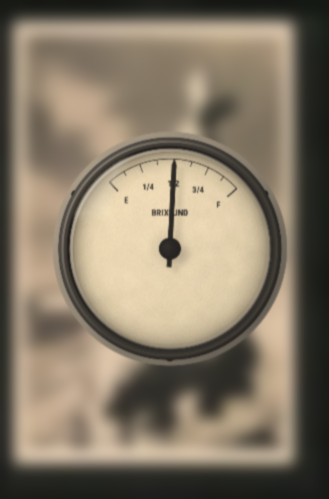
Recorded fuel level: 0.5
